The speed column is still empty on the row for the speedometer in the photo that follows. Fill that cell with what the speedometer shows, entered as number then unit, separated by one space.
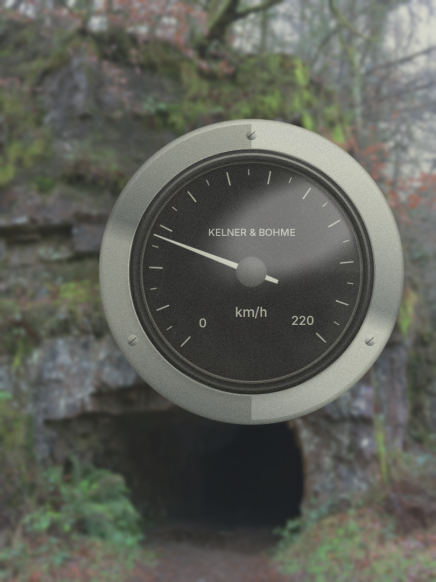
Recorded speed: 55 km/h
